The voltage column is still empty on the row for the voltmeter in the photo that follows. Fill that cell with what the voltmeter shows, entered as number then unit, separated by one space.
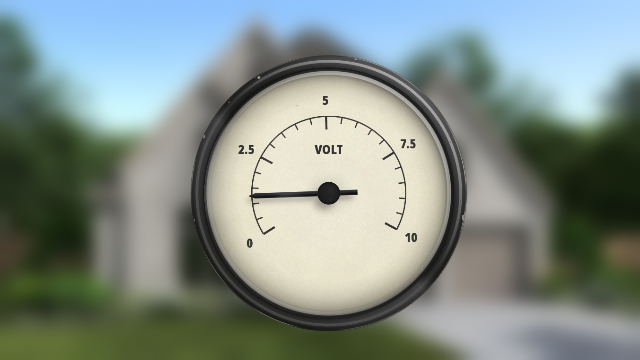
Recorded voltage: 1.25 V
